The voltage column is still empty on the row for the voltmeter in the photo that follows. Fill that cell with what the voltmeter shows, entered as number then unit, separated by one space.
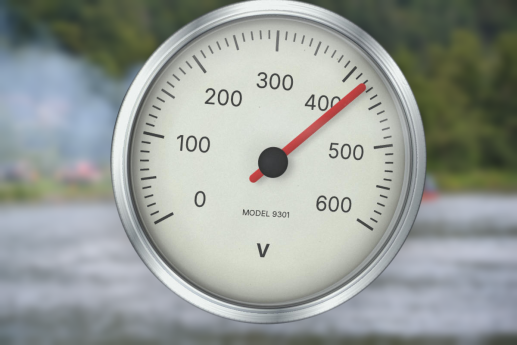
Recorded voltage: 420 V
